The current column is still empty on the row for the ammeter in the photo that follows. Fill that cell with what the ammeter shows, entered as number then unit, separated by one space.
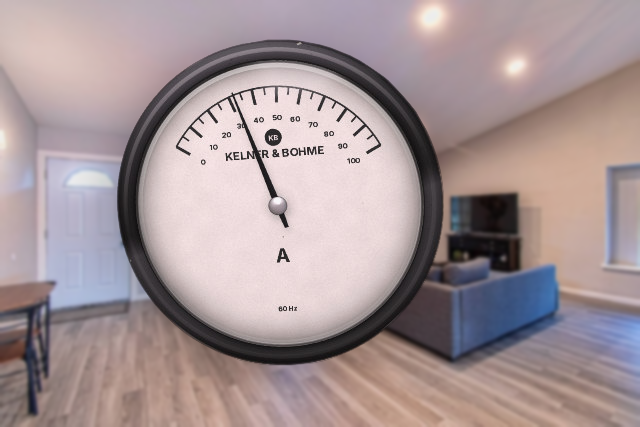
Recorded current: 32.5 A
